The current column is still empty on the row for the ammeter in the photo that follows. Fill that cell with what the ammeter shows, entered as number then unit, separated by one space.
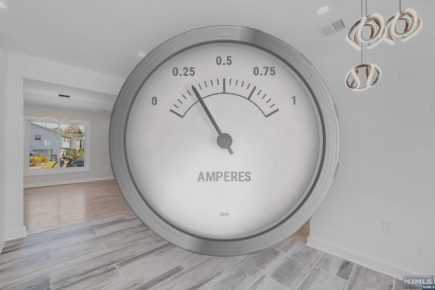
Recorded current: 0.25 A
